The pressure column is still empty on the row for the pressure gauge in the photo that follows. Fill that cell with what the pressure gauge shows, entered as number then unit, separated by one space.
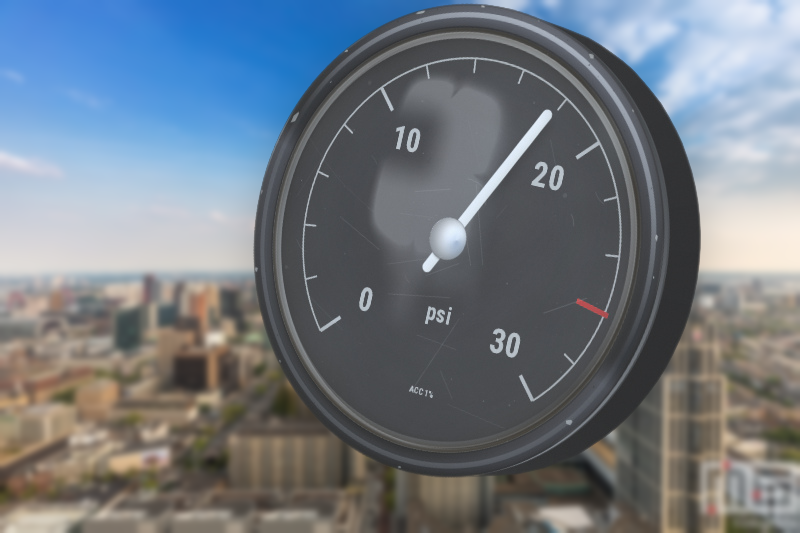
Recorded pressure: 18 psi
